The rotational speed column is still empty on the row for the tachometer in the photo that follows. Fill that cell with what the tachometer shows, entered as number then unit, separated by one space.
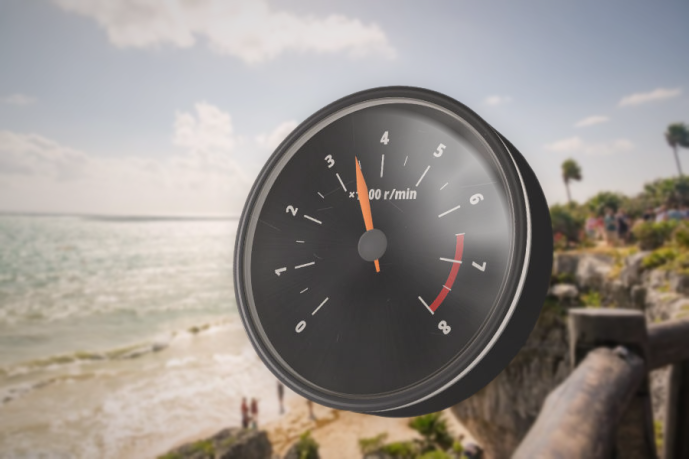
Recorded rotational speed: 3500 rpm
